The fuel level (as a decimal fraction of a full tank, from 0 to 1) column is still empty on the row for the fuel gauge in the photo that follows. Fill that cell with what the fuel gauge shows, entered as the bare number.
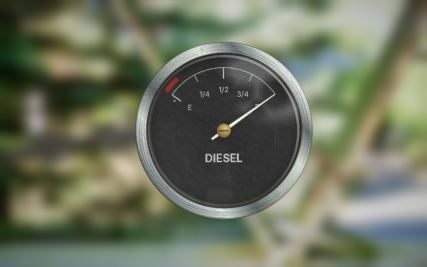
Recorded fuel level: 1
